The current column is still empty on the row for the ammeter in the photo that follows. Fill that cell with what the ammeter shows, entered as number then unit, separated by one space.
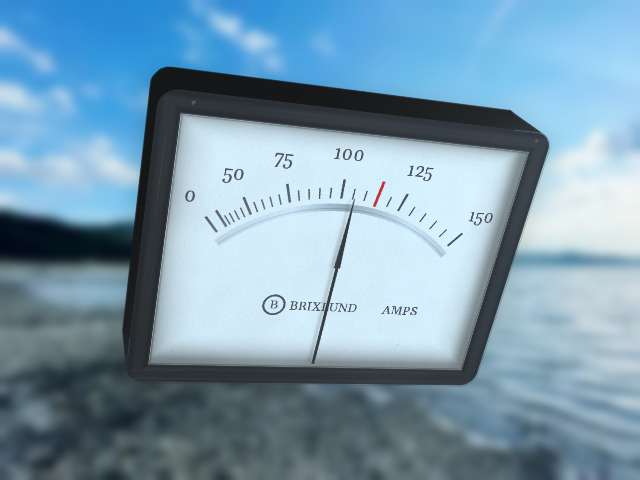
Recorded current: 105 A
